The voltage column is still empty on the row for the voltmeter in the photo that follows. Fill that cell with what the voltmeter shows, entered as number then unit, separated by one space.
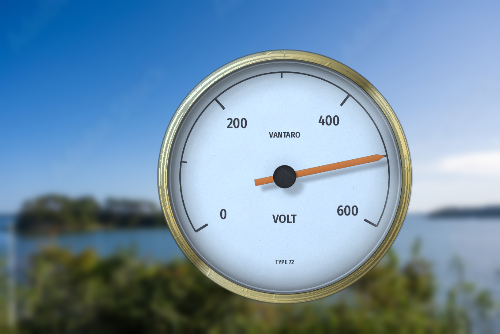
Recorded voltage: 500 V
